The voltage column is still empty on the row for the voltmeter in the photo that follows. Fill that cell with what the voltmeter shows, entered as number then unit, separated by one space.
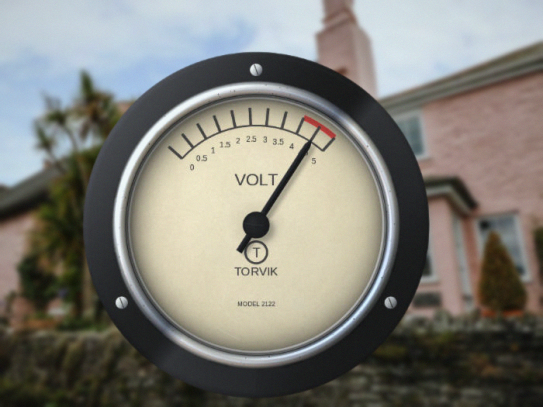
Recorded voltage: 4.5 V
